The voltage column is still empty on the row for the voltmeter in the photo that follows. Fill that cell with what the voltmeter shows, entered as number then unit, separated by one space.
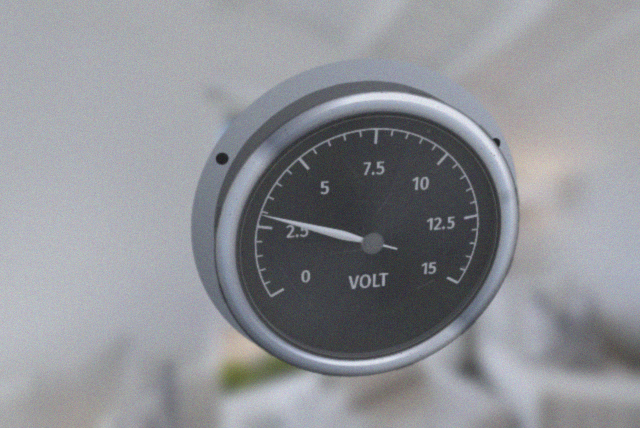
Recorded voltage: 3 V
